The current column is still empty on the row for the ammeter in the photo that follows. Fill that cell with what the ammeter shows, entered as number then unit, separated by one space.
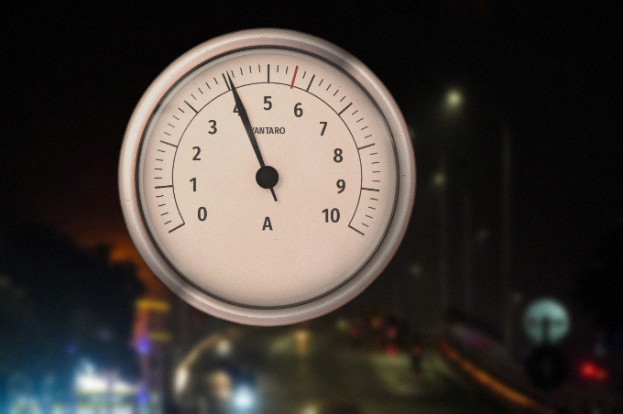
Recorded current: 4.1 A
